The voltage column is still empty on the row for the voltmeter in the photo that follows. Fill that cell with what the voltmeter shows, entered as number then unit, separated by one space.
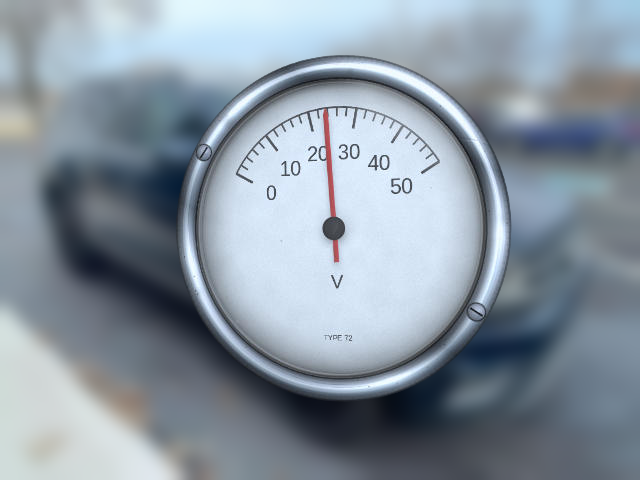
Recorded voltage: 24 V
